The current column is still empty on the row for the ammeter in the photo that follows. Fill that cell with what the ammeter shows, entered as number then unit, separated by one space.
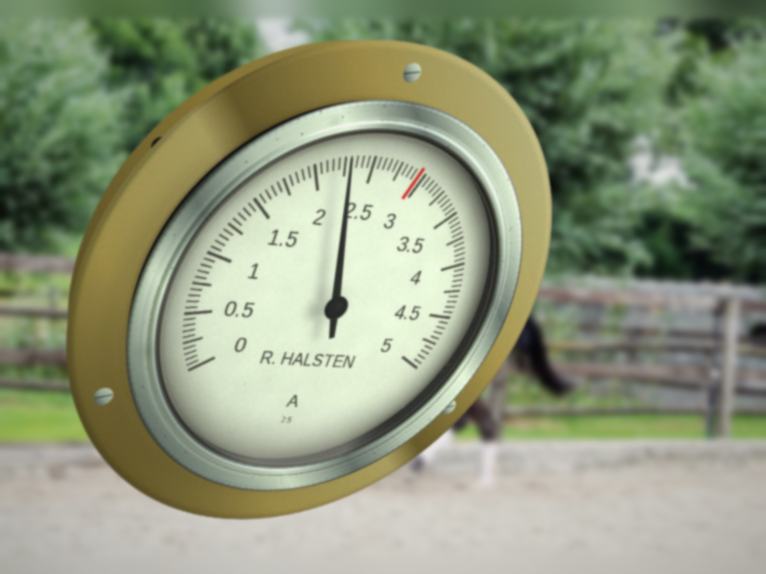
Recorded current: 2.25 A
